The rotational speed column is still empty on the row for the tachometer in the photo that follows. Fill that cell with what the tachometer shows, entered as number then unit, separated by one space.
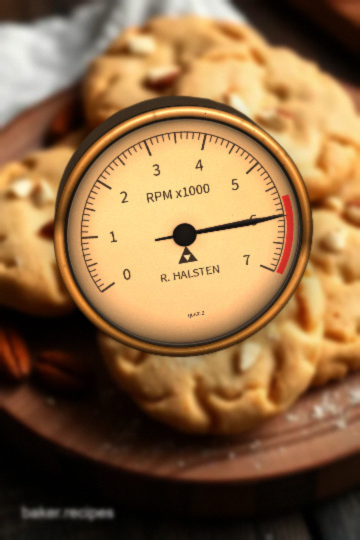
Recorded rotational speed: 6000 rpm
